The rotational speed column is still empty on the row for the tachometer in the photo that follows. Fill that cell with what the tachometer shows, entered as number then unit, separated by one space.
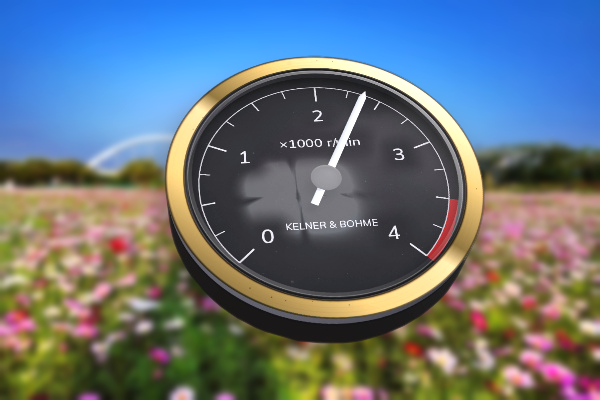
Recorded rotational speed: 2375 rpm
